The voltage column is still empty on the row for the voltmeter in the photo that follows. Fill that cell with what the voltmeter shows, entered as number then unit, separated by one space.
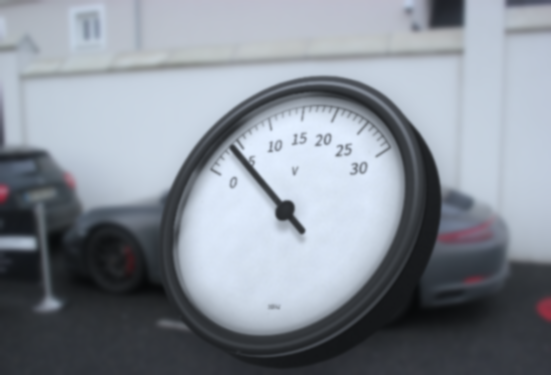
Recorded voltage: 4 V
